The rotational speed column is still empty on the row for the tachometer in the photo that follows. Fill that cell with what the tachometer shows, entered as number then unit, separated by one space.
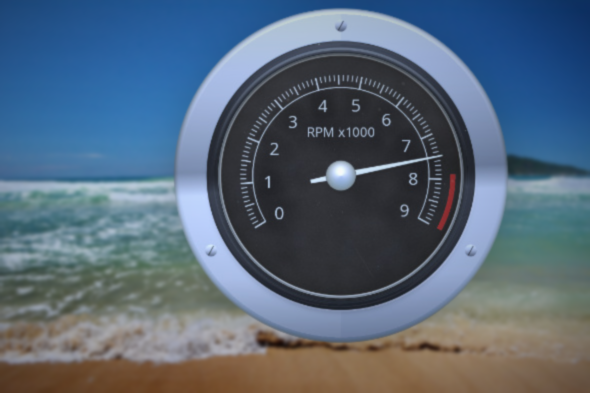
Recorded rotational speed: 7500 rpm
